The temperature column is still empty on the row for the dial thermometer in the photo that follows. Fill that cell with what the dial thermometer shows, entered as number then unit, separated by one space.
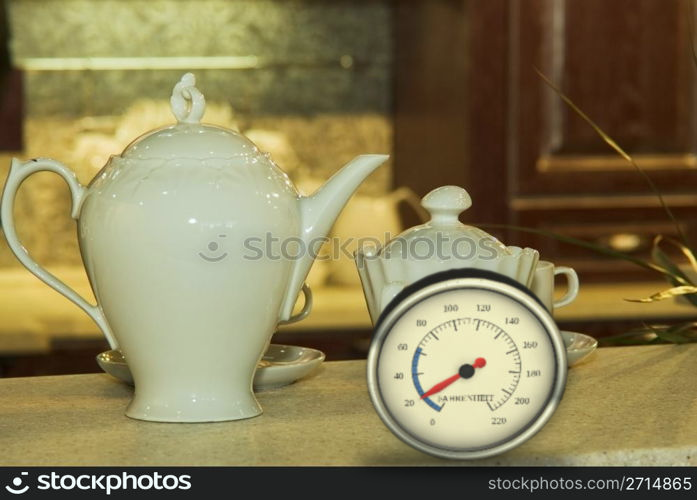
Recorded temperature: 20 °F
